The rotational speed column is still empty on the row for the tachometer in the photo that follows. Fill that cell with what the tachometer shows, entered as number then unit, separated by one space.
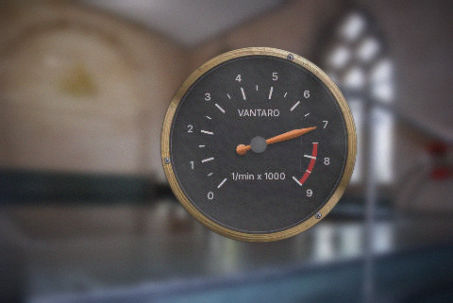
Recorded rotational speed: 7000 rpm
